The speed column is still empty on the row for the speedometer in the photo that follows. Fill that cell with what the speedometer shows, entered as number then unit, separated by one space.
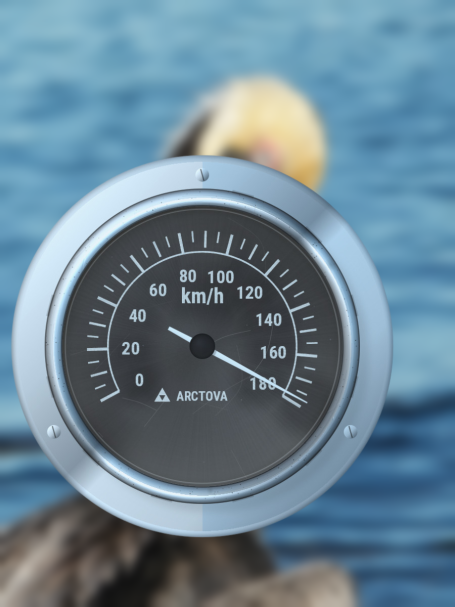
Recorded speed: 177.5 km/h
